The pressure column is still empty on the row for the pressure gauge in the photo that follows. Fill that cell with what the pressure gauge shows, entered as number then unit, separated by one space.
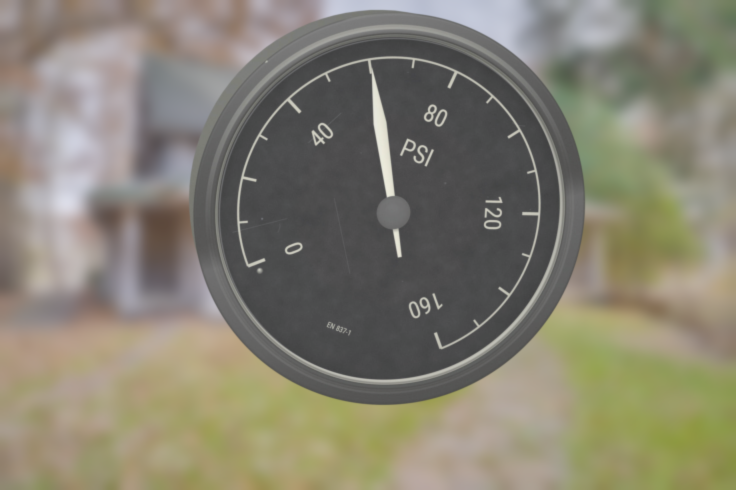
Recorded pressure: 60 psi
